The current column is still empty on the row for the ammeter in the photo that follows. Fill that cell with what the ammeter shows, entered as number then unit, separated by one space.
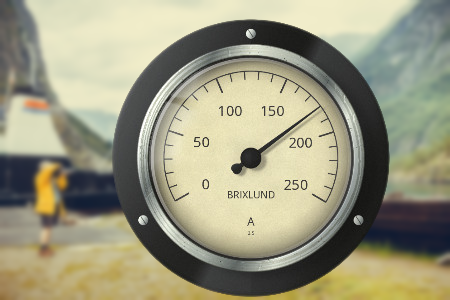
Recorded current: 180 A
